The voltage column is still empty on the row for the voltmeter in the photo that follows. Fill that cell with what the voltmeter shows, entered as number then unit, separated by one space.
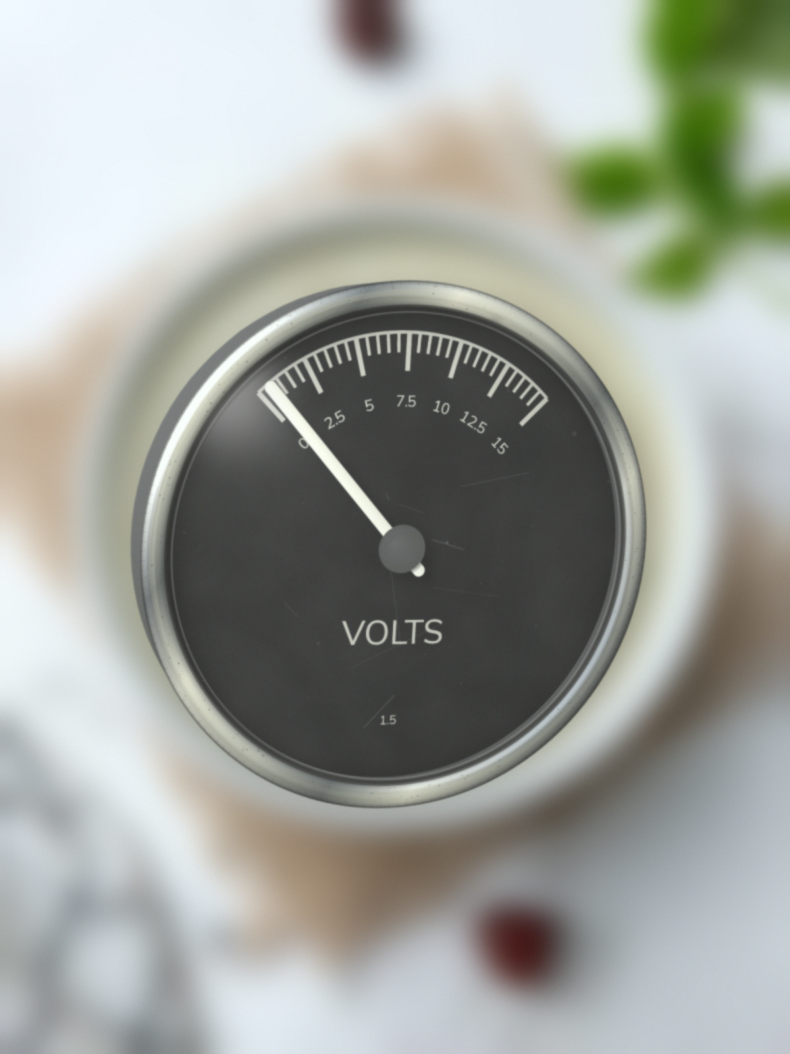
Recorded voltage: 0.5 V
